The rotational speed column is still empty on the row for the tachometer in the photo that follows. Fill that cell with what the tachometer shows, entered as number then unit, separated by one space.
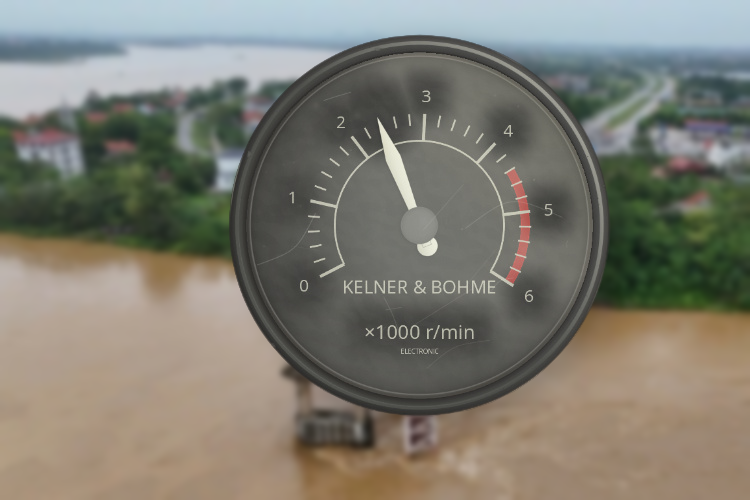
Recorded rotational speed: 2400 rpm
